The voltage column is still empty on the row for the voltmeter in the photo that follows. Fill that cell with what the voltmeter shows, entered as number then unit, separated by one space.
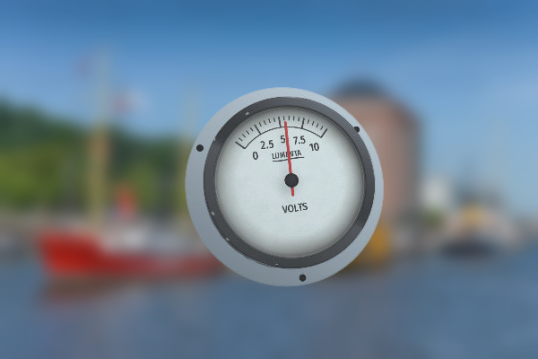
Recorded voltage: 5.5 V
